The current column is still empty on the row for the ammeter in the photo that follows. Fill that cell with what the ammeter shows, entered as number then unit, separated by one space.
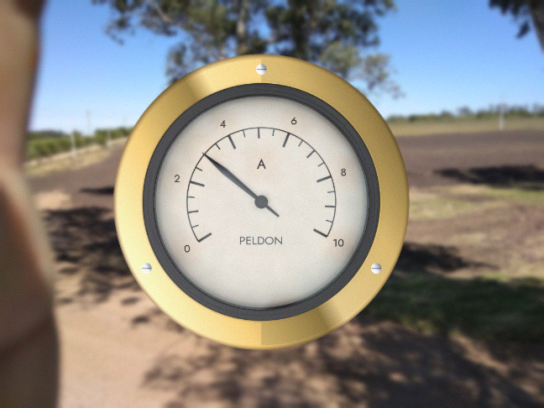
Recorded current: 3 A
